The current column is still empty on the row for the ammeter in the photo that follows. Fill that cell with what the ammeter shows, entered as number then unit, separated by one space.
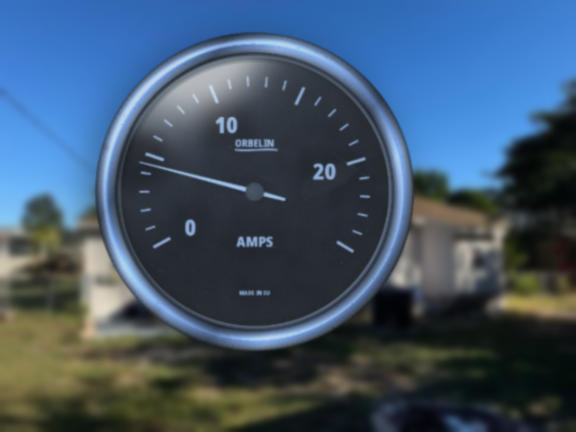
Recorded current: 4.5 A
